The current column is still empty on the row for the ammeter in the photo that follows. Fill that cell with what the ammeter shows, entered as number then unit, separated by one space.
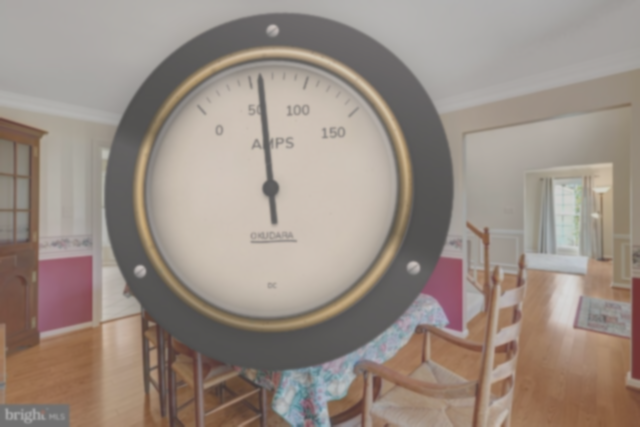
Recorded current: 60 A
